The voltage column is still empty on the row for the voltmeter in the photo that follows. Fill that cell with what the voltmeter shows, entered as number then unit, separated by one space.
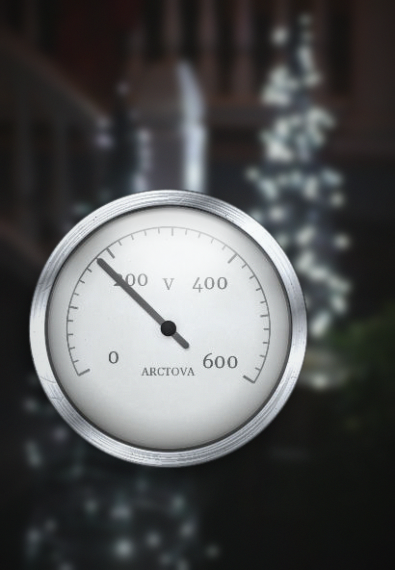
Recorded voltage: 180 V
